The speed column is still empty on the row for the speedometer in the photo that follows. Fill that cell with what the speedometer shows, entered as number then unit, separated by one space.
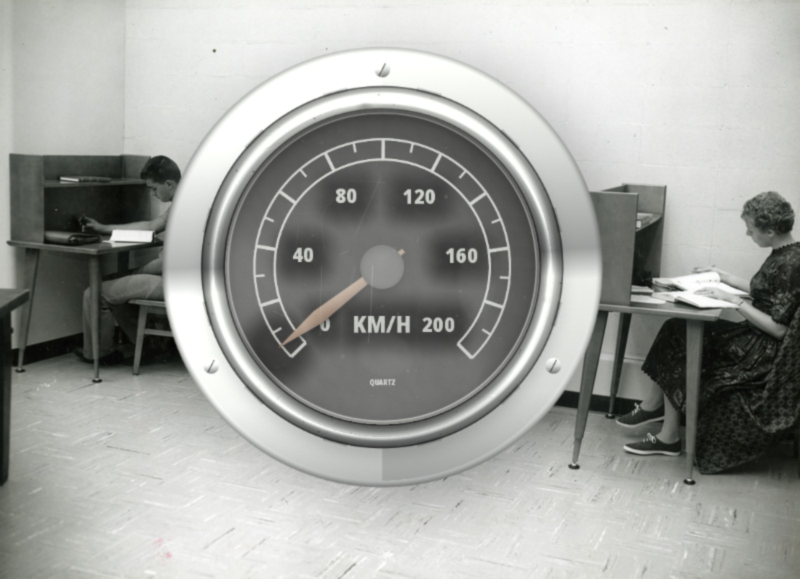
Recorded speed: 5 km/h
